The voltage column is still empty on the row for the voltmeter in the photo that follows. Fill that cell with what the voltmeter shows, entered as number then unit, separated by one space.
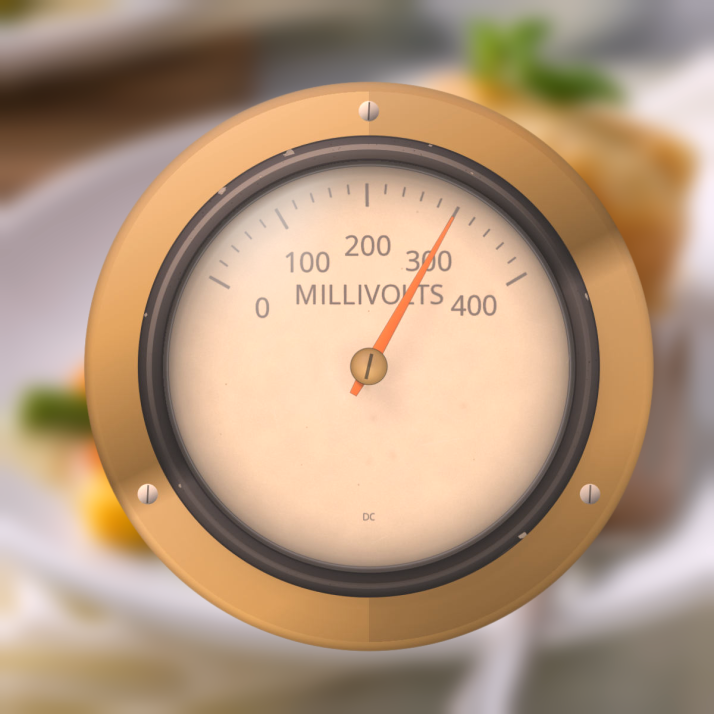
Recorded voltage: 300 mV
